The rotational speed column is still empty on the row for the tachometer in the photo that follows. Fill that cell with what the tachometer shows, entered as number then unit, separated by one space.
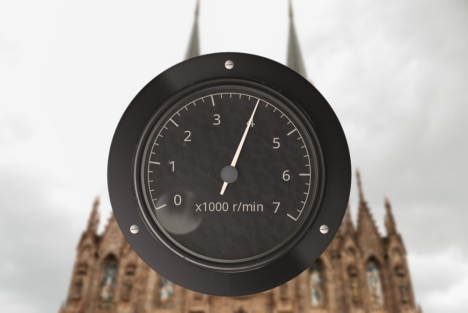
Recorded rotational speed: 4000 rpm
